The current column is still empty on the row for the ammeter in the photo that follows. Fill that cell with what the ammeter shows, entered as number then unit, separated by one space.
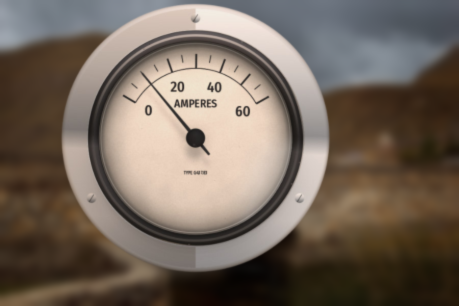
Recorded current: 10 A
